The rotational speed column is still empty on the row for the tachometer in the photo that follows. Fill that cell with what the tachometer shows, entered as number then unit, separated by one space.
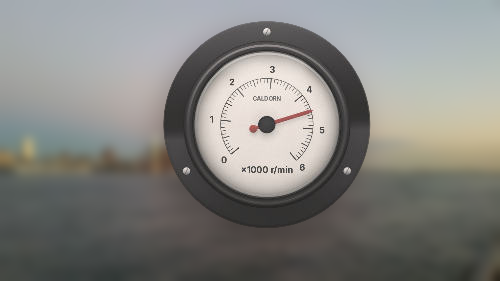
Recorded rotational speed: 4500 rpm
